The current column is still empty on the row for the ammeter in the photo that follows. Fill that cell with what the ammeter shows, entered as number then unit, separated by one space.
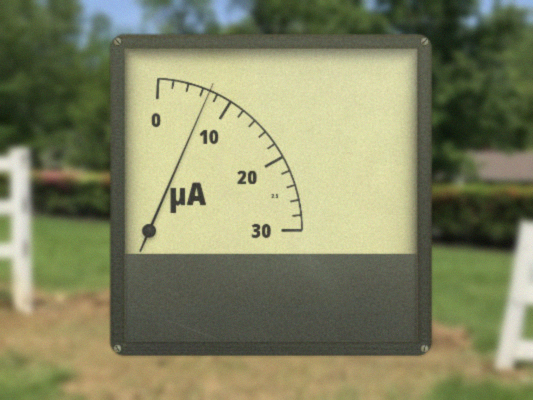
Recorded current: 7 µA
